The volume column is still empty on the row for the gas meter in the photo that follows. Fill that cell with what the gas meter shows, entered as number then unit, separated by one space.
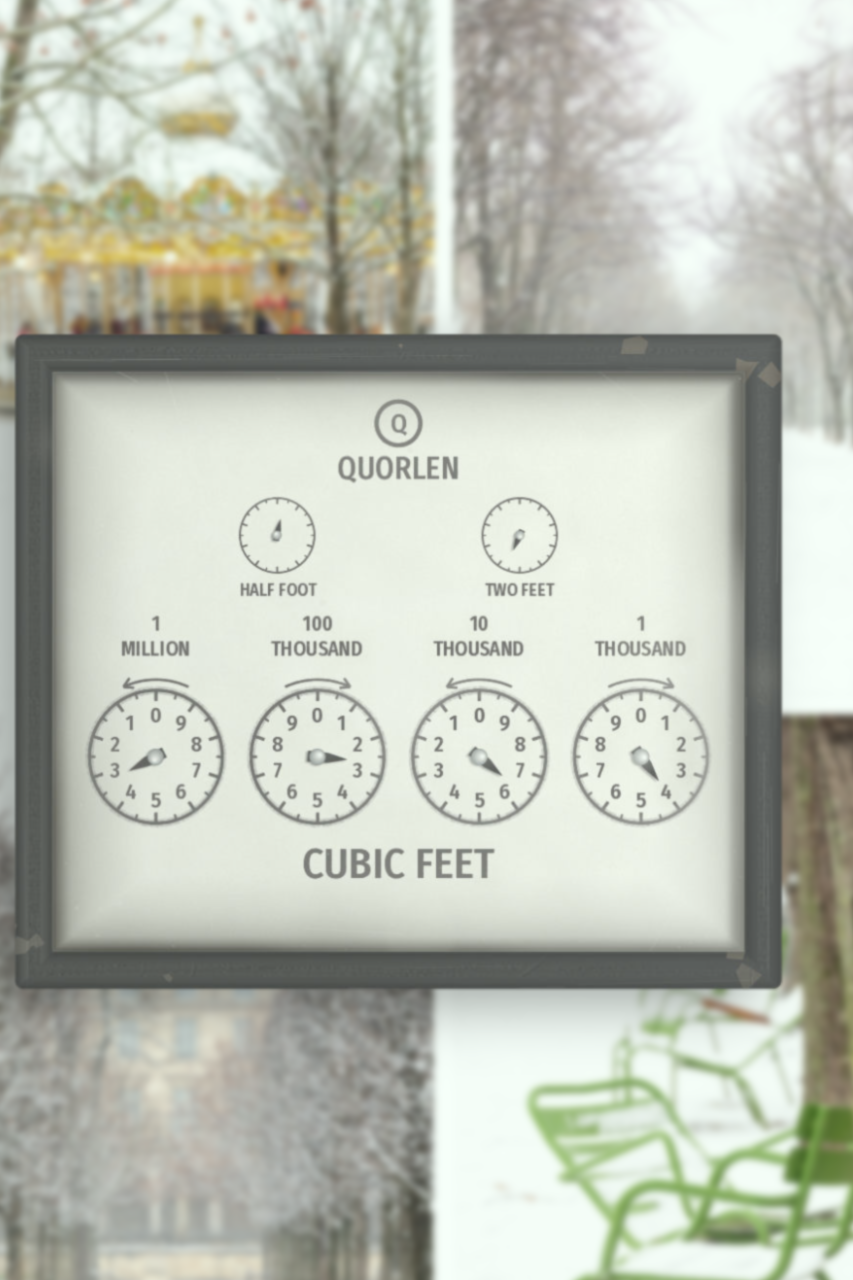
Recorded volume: 326400 ft³
